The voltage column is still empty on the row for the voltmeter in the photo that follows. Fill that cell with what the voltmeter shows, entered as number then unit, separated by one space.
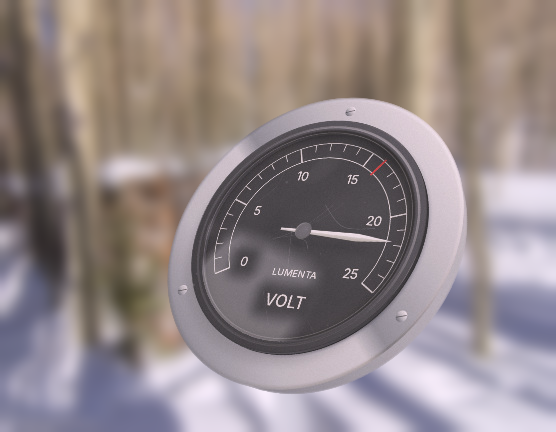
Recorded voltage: 22 V
